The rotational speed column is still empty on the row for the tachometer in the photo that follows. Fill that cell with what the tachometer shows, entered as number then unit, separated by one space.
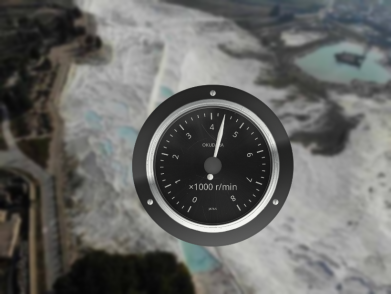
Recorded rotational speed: 4400 rpm
